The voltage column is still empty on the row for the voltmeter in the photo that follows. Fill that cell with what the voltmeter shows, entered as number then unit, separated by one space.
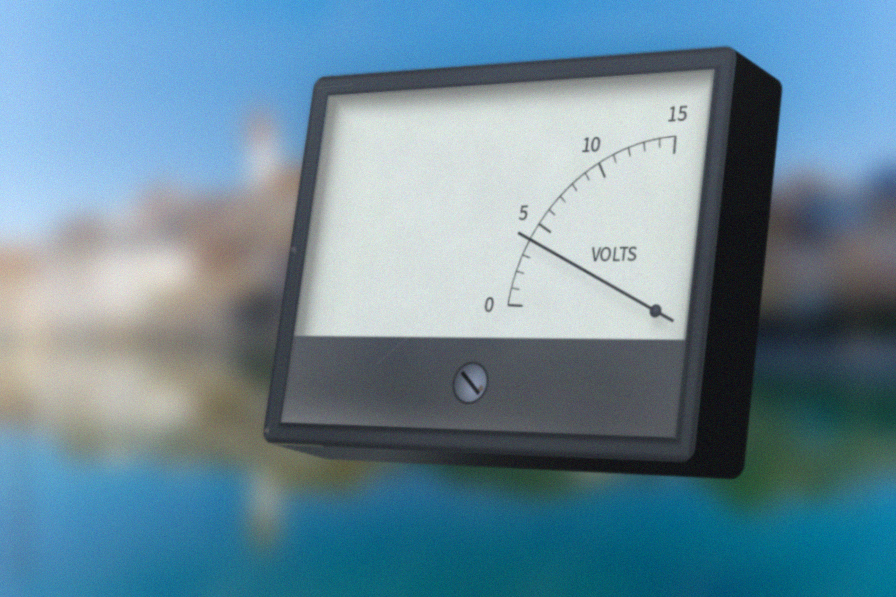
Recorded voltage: 4 V
